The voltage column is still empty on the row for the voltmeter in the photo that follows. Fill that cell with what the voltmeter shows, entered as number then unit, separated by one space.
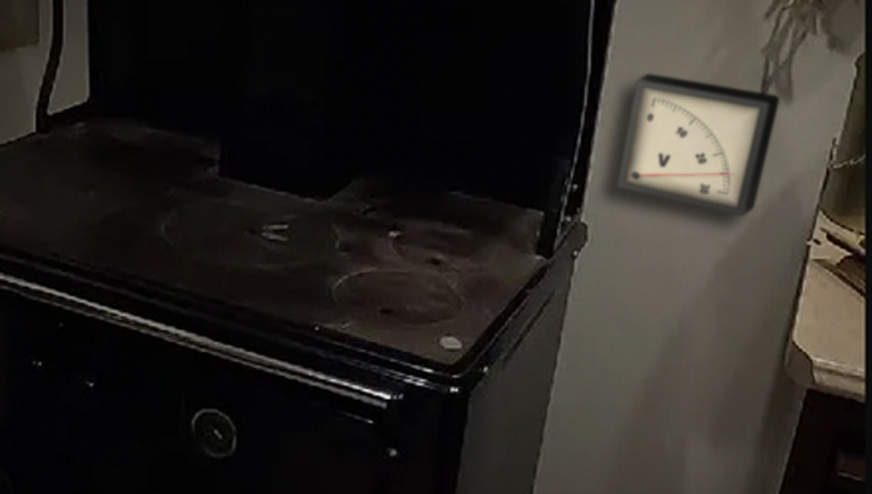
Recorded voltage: 25 V
